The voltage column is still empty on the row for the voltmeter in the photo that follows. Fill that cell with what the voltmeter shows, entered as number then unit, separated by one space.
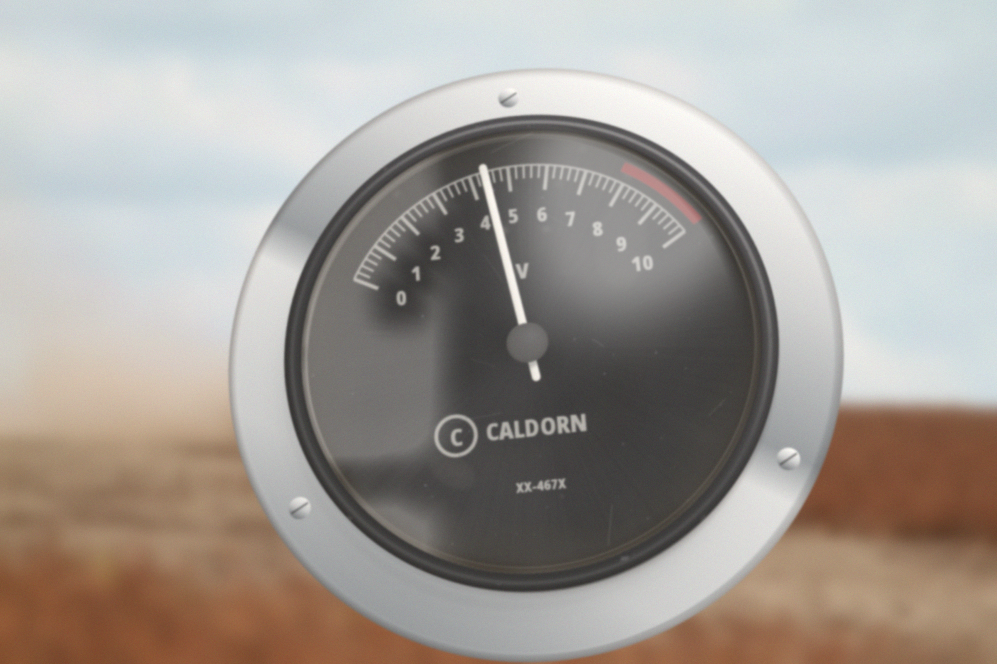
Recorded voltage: 4.4 V
